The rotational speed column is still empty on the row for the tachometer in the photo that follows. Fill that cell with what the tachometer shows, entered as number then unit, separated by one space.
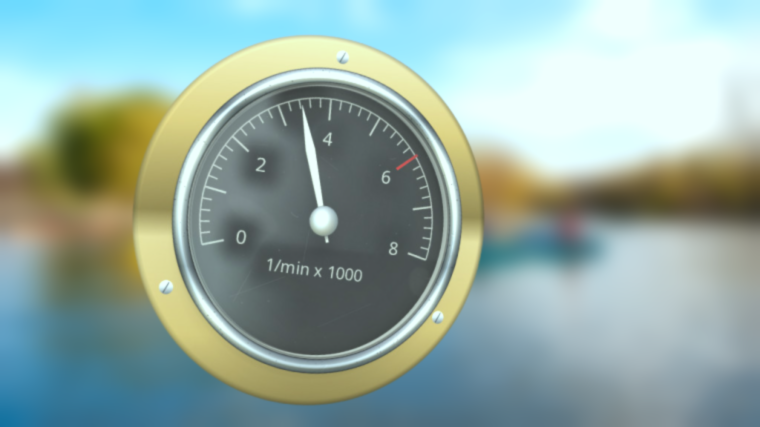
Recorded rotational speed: 3400 rpm
